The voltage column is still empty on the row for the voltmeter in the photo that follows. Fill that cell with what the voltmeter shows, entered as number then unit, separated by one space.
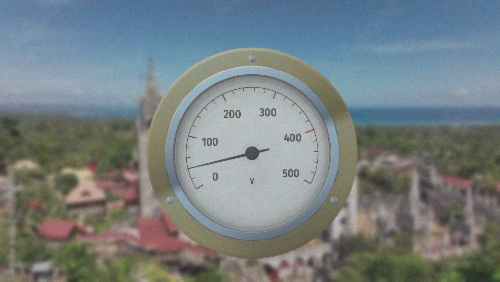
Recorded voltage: 40 V
